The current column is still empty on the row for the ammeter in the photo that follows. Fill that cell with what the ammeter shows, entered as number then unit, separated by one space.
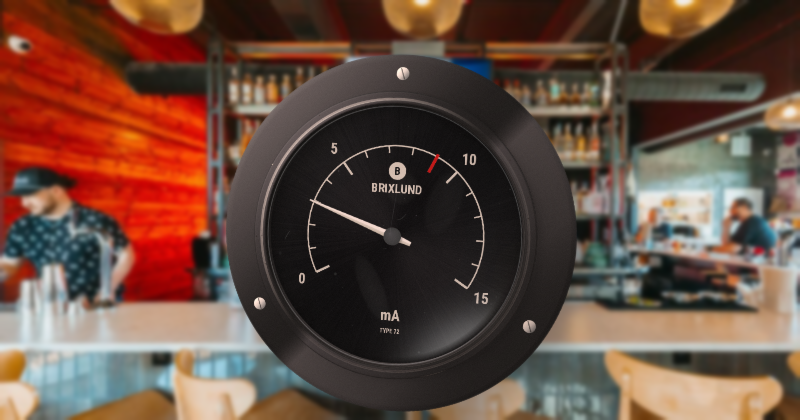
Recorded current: 3 mA
